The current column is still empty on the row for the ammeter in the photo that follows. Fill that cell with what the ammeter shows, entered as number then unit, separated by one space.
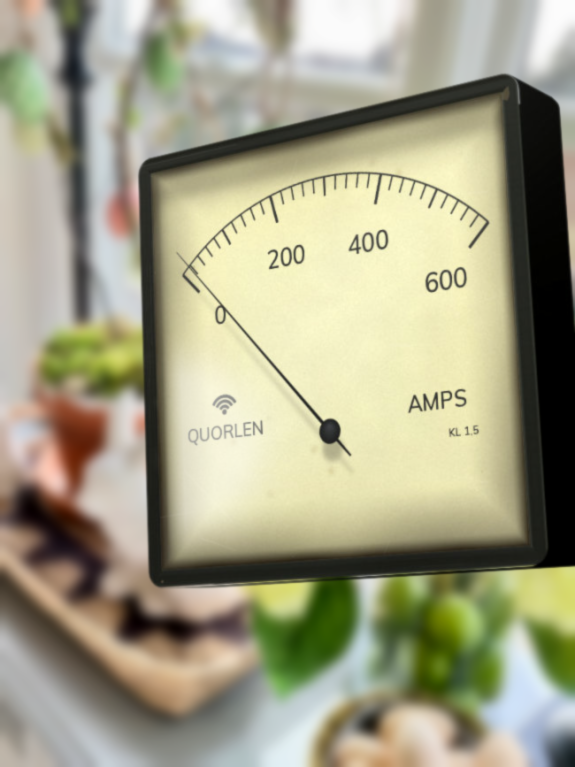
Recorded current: 20 A
